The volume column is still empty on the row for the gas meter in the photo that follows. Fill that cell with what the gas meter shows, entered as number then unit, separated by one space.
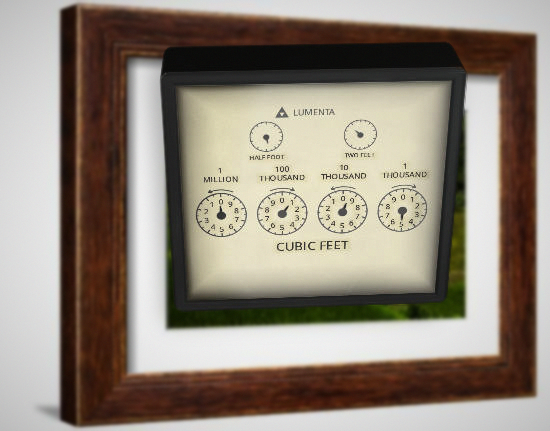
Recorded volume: 9500 ft³
